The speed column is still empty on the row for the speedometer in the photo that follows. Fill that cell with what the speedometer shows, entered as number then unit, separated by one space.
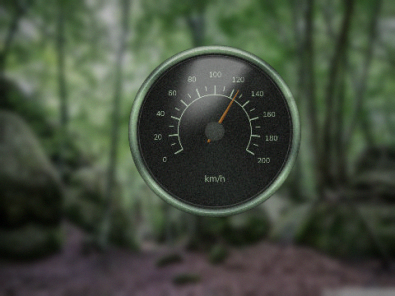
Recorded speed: 125 km/h
